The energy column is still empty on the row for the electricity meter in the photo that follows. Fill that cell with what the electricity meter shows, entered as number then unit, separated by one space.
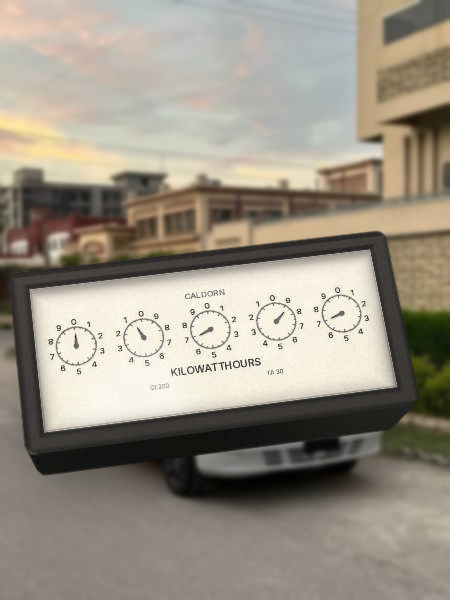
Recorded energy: 687 kWh
